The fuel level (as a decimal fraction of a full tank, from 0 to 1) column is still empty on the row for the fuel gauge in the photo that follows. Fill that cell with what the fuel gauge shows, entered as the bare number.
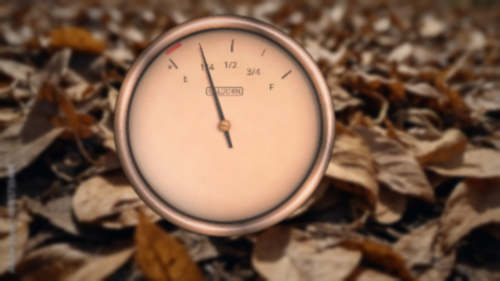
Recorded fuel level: 0.25
